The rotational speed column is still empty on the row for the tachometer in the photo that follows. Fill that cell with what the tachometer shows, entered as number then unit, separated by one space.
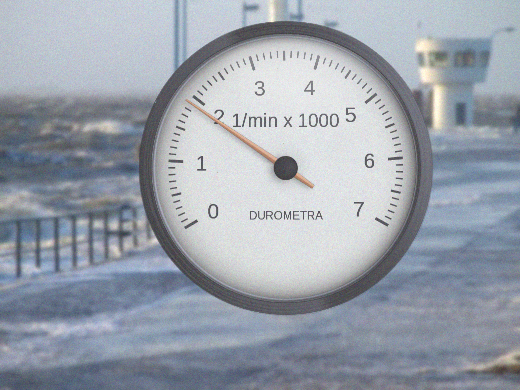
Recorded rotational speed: 1900 rpm
